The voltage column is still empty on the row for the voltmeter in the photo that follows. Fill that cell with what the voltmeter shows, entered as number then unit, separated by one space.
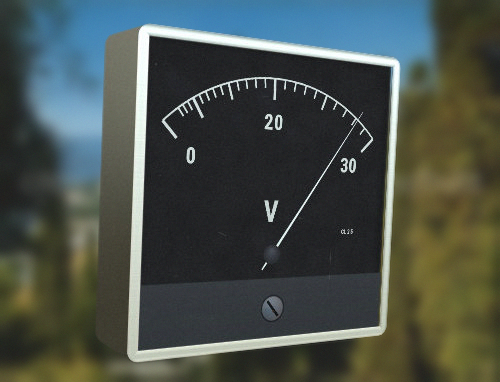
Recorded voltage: 28 V
